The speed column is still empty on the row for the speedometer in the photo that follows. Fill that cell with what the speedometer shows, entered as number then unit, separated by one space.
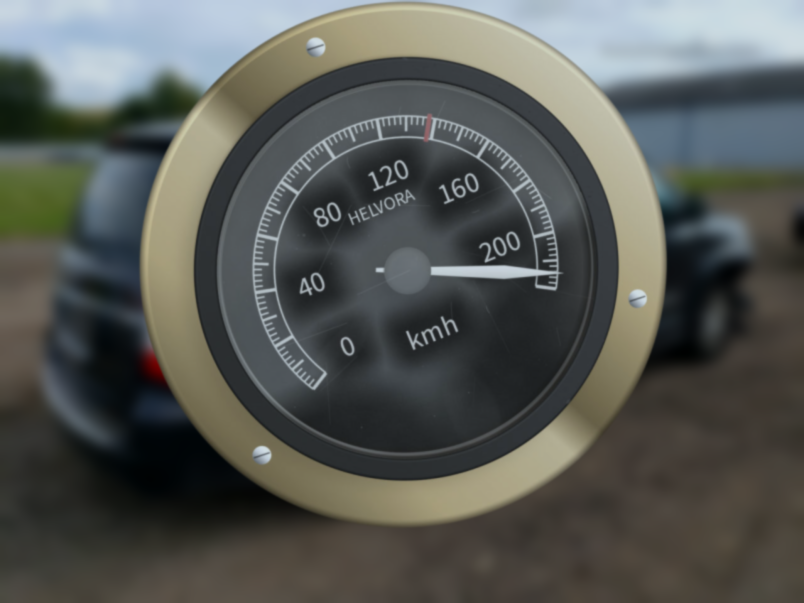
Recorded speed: 214 km/h
